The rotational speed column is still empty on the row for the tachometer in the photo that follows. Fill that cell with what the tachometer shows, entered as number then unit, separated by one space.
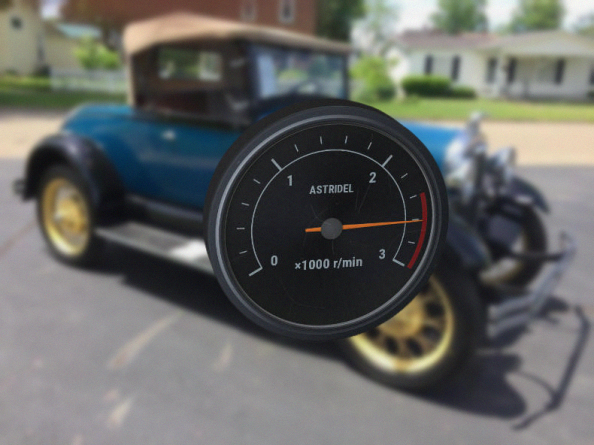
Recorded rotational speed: 2600 rpm
